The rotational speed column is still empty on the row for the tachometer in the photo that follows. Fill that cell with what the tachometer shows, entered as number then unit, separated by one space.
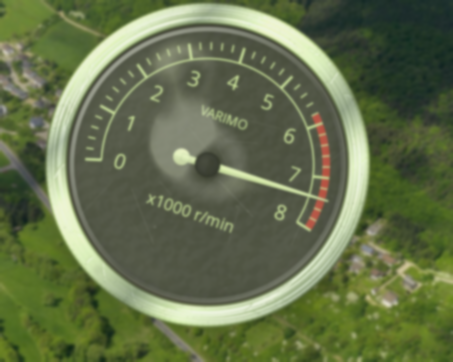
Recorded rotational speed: 7400 rpm
